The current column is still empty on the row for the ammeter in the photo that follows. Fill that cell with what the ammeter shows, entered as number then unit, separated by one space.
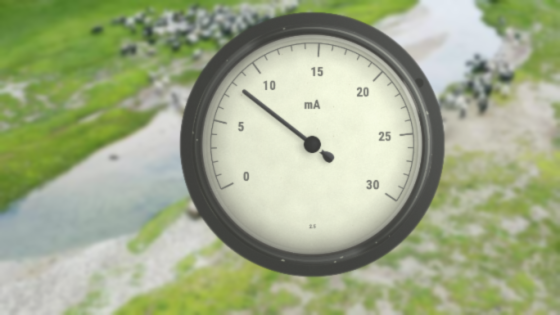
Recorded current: 8 mA
